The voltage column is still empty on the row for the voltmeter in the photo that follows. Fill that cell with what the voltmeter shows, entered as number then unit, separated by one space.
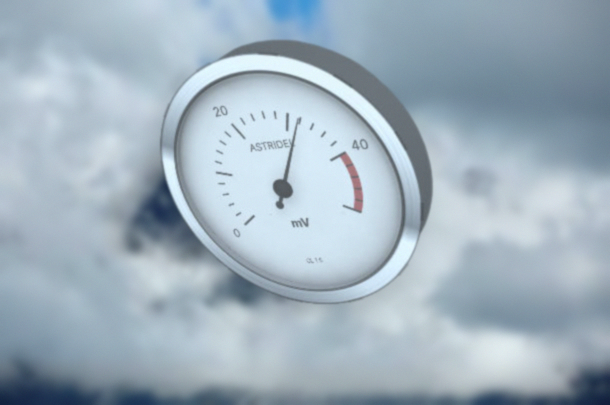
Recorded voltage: 32 mV
